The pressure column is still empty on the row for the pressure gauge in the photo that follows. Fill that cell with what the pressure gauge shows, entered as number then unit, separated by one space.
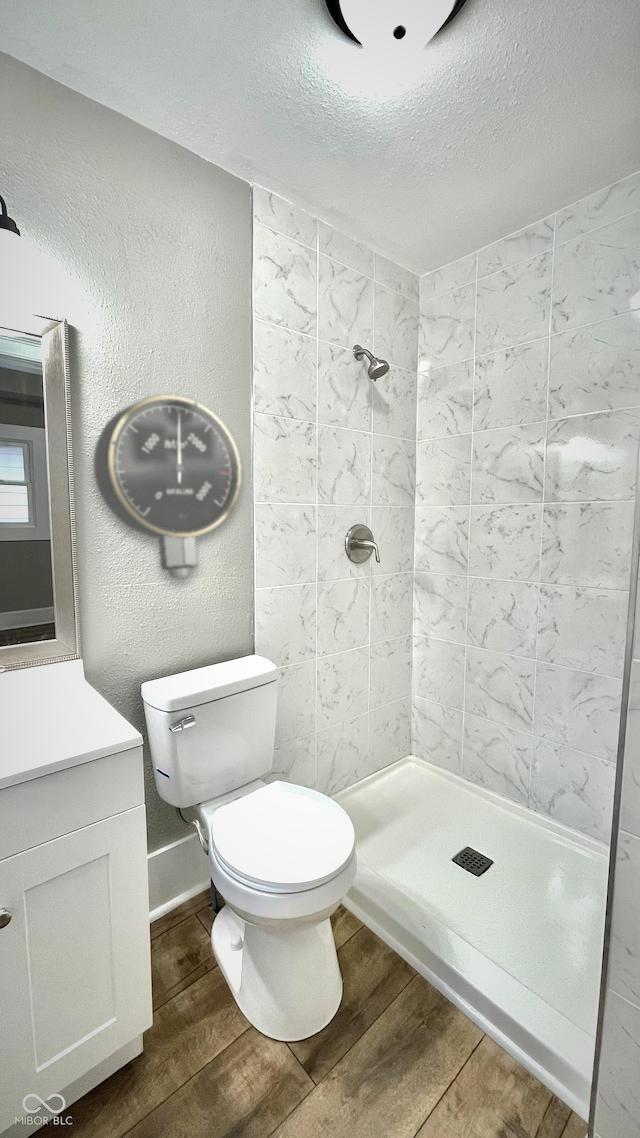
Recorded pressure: 1600 psi
